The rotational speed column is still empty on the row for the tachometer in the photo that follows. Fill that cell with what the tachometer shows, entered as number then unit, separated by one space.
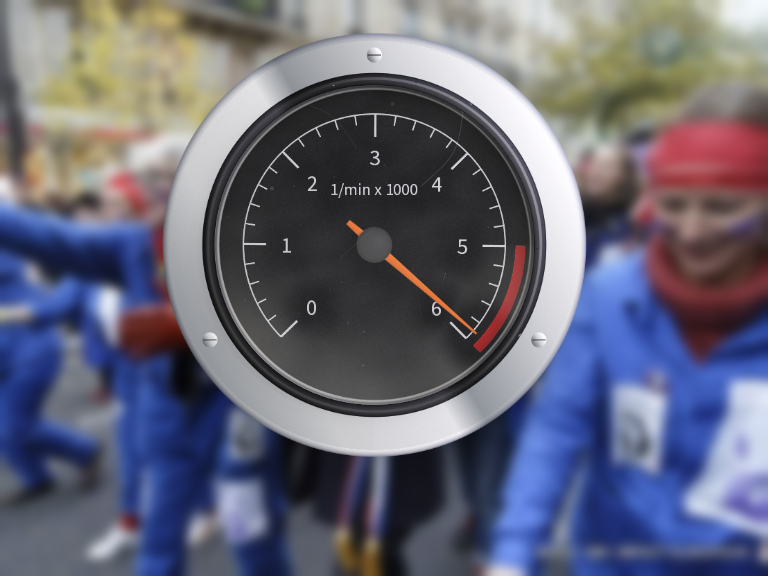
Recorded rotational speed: 5900 rpm
